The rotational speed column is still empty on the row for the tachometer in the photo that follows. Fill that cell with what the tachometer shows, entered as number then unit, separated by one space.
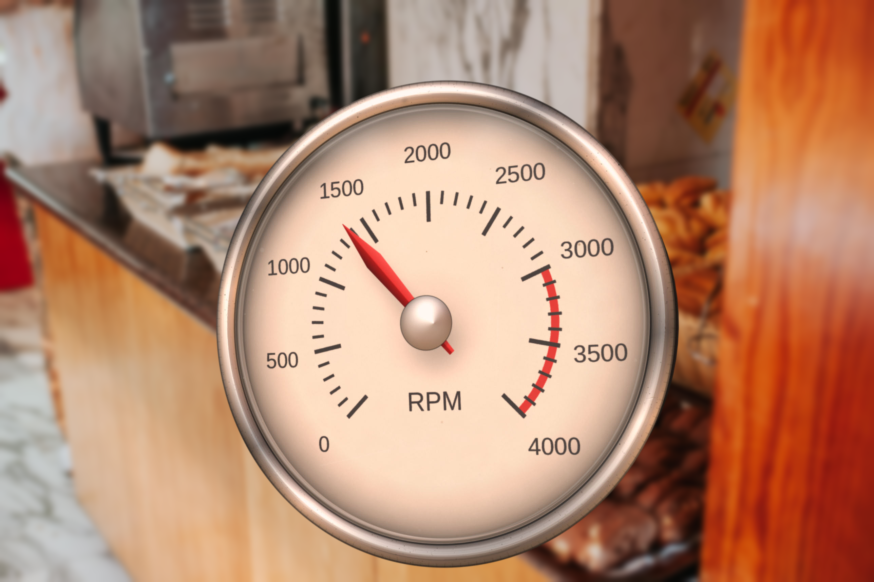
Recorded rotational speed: 1400 rpm
